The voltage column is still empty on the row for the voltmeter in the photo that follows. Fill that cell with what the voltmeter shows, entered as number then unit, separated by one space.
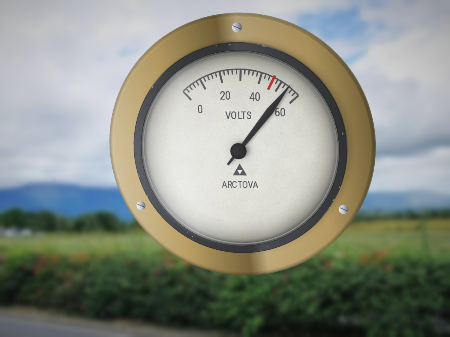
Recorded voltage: 54 V
